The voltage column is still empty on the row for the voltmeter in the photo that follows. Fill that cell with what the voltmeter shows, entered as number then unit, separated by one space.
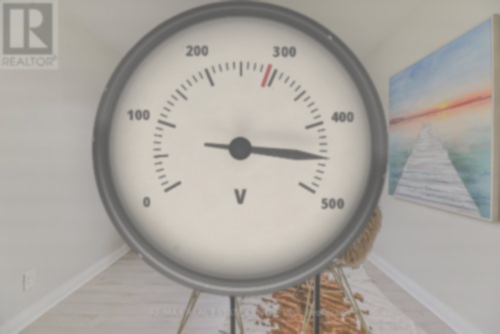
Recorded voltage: 450 V
